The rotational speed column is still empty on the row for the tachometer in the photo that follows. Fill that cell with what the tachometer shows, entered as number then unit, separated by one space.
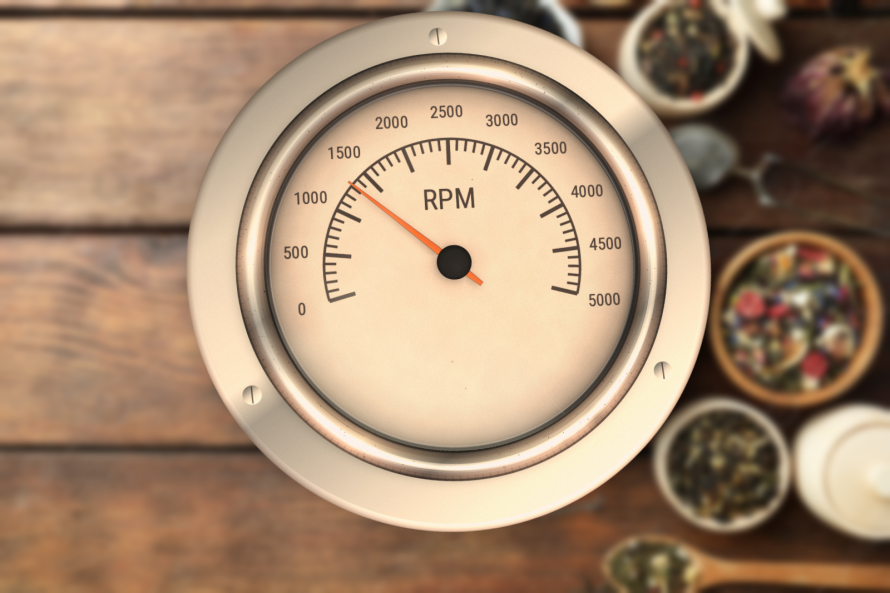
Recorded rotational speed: 1300 rpm
